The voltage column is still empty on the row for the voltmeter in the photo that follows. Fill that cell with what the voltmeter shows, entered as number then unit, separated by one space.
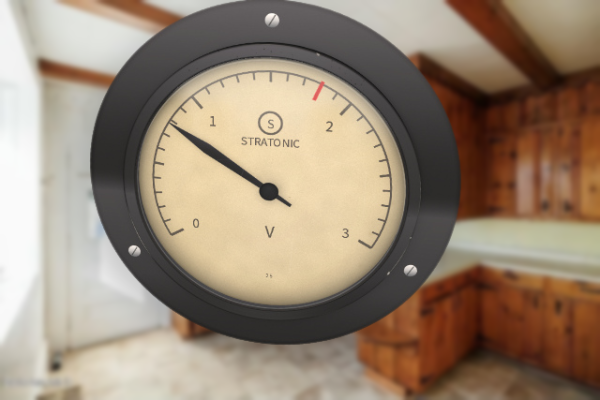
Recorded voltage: 0.8 V
